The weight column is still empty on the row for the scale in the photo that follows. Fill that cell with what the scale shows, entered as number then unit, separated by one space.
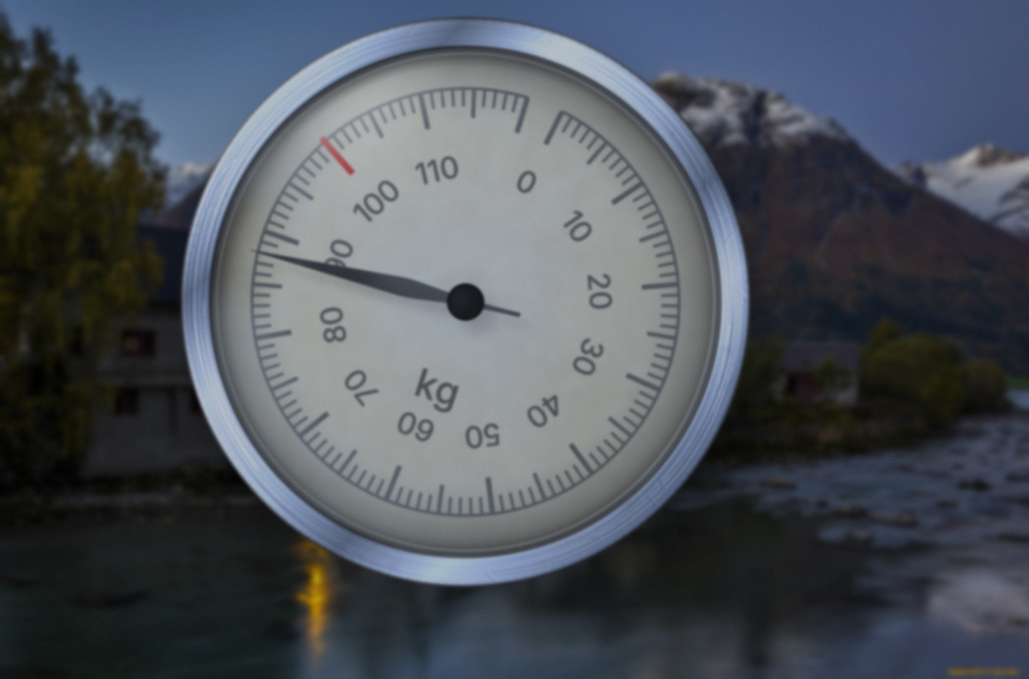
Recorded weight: 88 kg
